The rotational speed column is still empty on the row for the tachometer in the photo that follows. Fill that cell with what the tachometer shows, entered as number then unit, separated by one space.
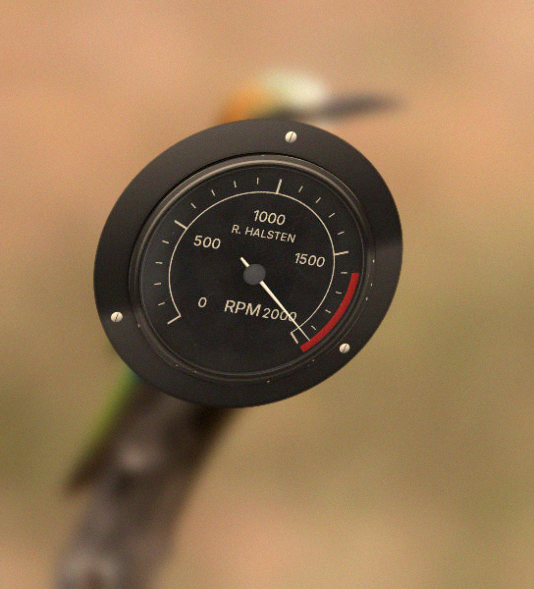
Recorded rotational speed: 1950 rpm
